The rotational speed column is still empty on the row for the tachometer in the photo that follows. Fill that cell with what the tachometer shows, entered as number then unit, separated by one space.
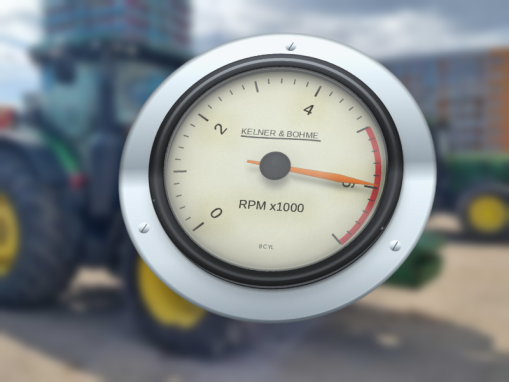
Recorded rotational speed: 6000 rpm
